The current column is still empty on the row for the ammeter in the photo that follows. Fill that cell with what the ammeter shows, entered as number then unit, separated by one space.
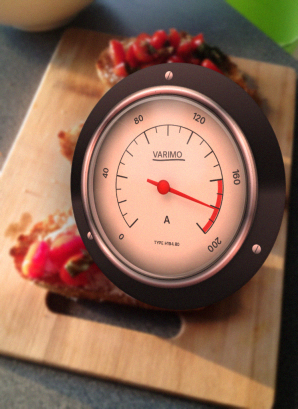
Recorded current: 180 A
